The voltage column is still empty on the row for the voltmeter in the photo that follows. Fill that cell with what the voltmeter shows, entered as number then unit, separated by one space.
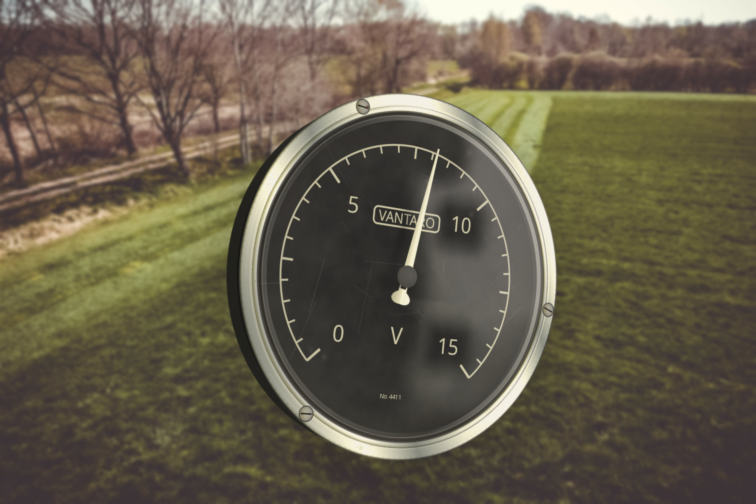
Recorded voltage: 8 V
